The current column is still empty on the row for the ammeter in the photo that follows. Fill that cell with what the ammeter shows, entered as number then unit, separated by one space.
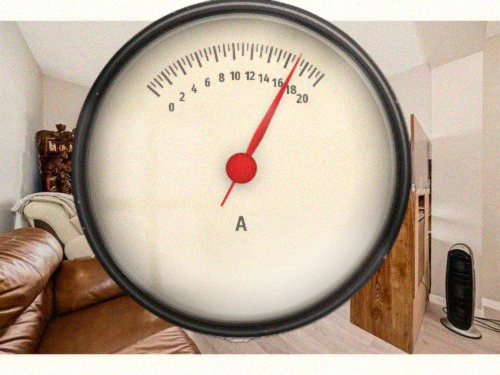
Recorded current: 17 A
